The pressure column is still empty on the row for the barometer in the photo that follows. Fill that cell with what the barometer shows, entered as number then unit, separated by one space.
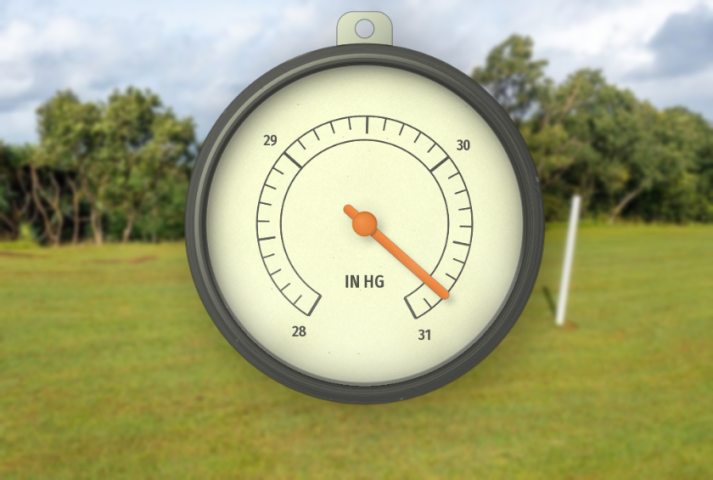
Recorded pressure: 30.8 inHg
